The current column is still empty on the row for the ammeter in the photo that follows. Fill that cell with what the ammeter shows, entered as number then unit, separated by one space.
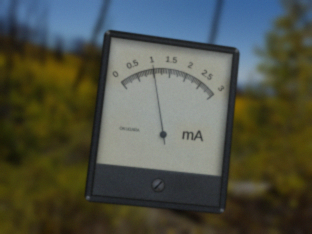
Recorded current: 1 mA
